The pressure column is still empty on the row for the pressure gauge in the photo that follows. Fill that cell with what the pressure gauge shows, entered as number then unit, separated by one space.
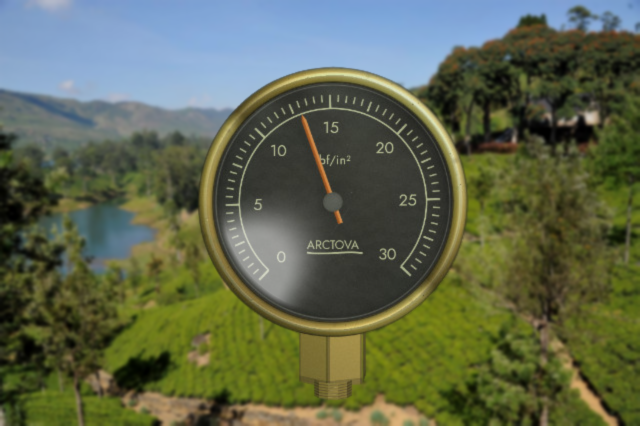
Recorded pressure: 13 psi
